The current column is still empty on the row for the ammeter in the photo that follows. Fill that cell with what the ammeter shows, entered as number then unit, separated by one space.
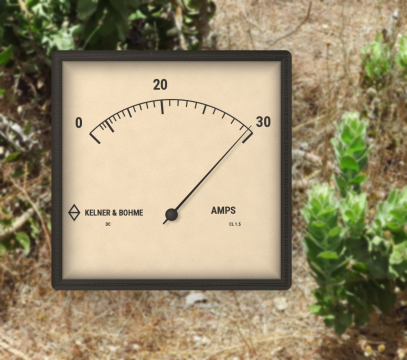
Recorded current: 29.5 A
